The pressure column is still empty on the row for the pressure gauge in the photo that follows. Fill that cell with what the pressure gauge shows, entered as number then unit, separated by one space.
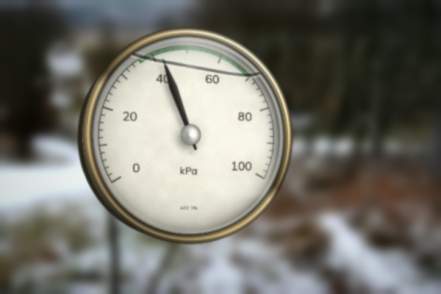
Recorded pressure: 42 kPa
